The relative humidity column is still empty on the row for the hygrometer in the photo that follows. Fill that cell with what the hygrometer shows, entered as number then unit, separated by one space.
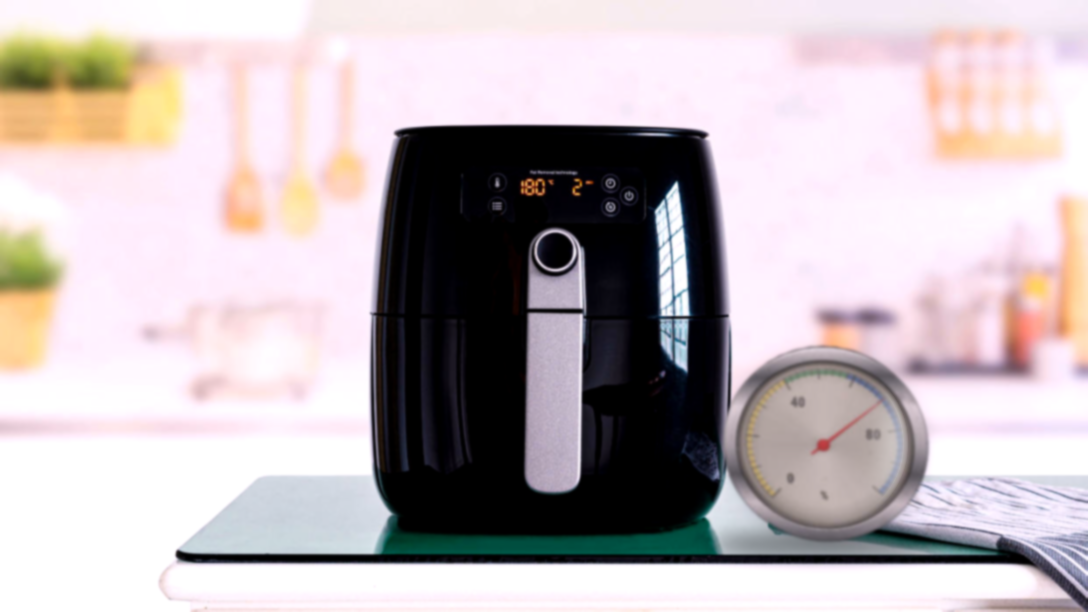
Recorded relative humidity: 70 %
